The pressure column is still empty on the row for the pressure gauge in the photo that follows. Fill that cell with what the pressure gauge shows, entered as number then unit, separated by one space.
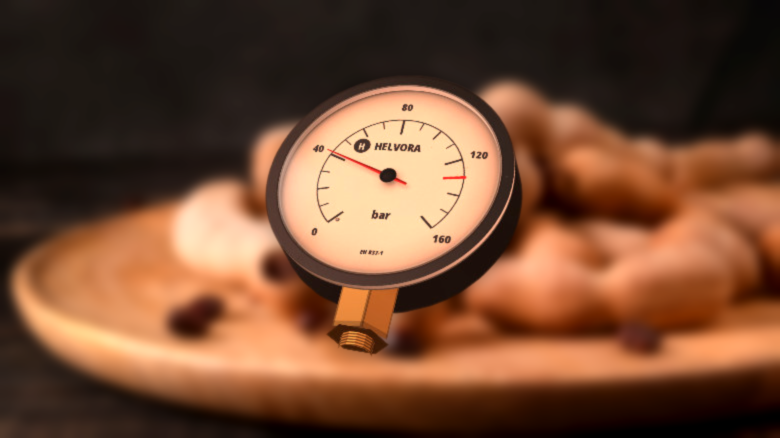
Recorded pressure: 40 bar
